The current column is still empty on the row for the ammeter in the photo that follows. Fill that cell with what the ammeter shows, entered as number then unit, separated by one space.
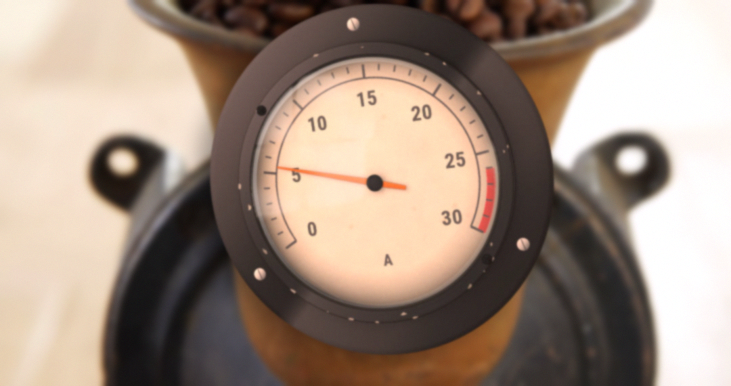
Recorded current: 5.5 A
